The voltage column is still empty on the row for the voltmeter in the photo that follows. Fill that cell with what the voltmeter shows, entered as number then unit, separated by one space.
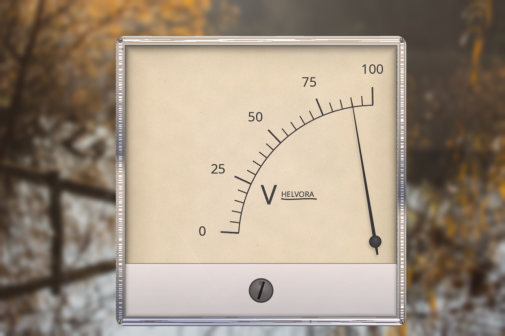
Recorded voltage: 90 V
